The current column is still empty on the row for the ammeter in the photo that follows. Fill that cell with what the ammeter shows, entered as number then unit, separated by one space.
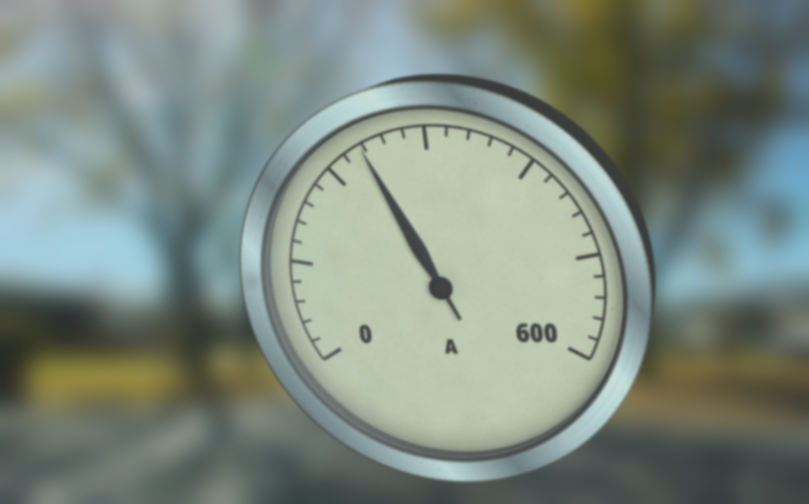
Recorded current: 240 A
